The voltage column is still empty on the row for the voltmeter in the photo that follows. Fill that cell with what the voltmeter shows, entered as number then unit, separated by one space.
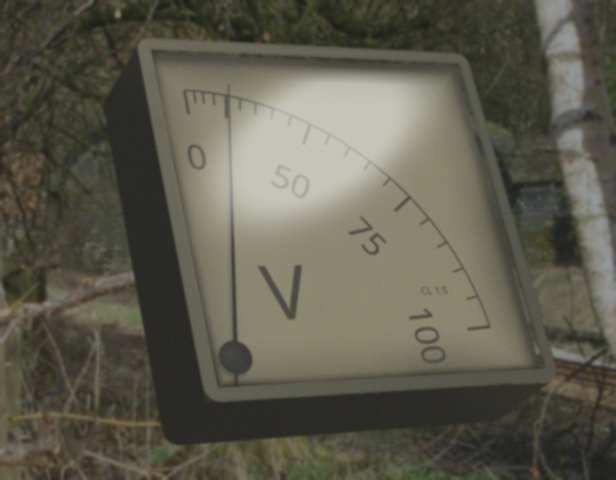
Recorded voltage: 25 V
